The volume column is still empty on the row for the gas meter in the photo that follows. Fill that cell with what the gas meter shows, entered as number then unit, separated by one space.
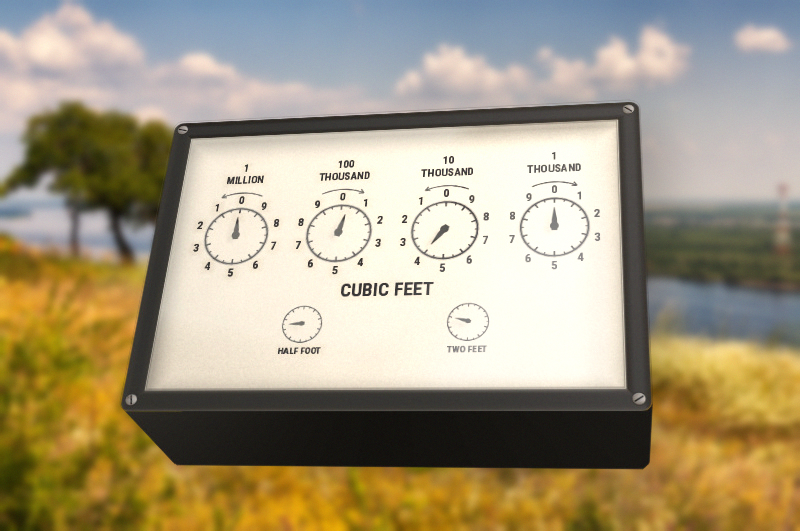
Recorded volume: 4000 ft³
